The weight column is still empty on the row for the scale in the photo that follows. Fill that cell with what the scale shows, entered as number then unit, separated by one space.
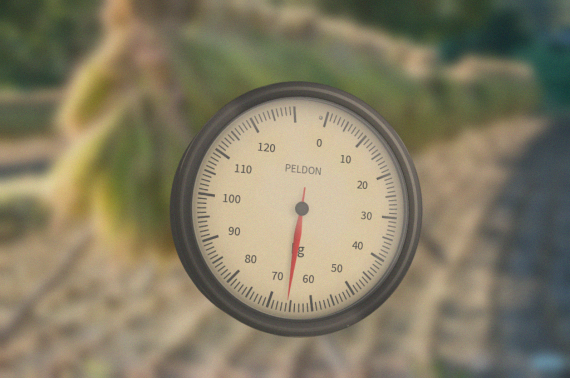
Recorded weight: 66 kg
